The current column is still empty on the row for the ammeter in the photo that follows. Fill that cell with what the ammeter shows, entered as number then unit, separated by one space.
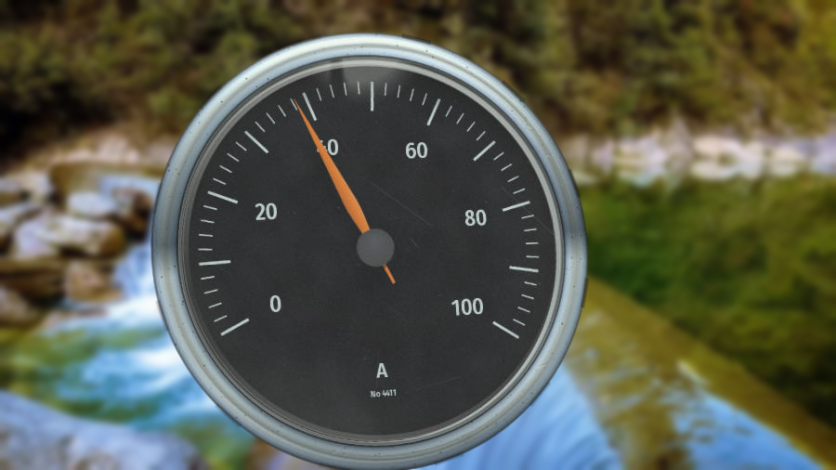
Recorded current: 38 A
